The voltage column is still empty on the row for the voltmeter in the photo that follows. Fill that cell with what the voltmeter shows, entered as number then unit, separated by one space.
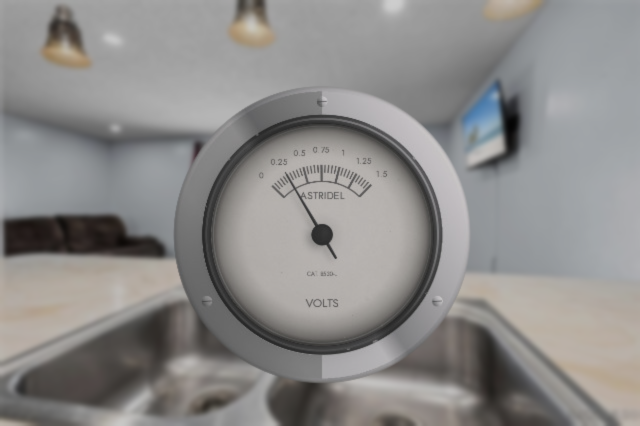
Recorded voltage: 0.25 V
